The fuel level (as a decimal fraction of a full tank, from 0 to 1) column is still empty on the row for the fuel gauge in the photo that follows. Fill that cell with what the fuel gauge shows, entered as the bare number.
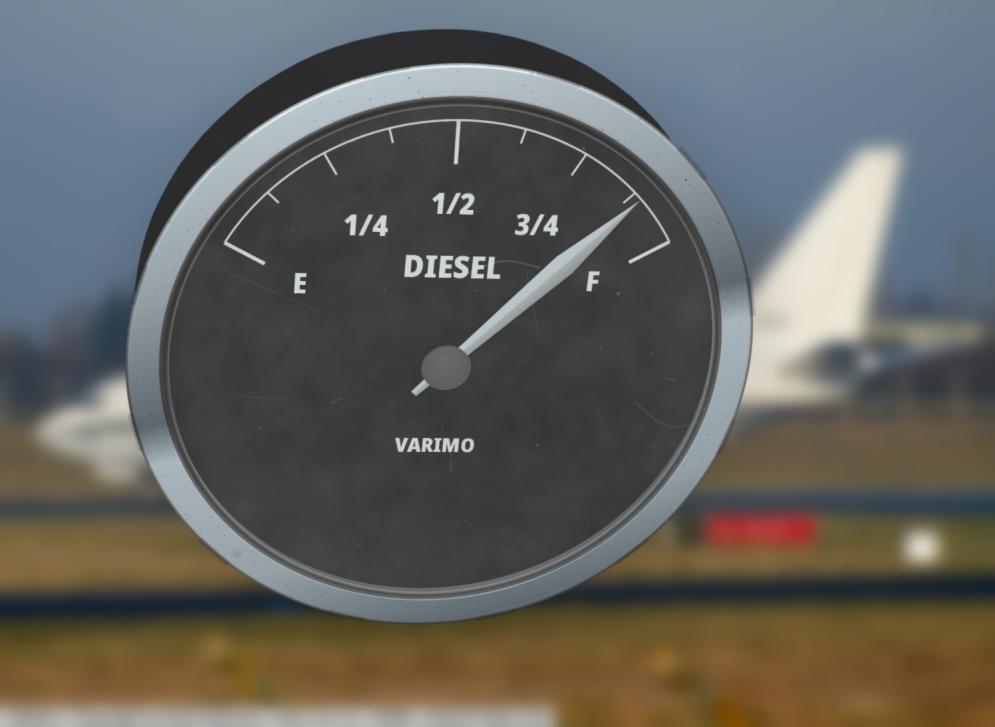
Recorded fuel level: 0.875
